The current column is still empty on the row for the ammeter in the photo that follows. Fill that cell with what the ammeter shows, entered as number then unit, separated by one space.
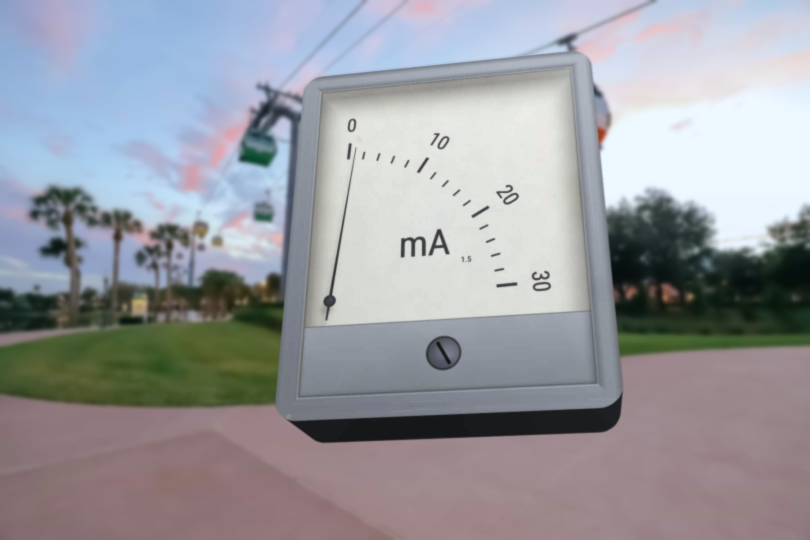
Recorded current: 1 mA
